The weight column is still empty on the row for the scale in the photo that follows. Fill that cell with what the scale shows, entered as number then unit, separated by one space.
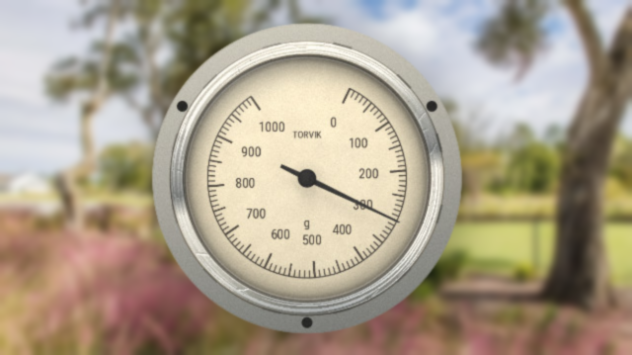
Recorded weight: 300 g
